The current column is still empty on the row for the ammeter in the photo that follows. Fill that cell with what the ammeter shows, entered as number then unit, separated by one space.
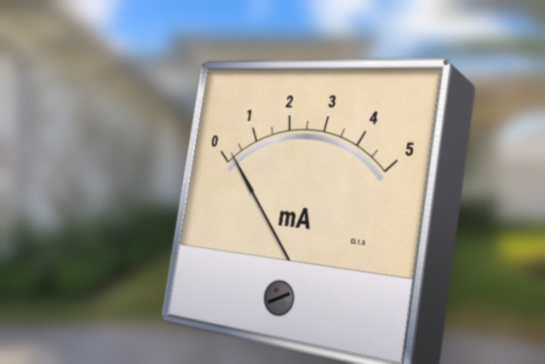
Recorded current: 0.25 mA
